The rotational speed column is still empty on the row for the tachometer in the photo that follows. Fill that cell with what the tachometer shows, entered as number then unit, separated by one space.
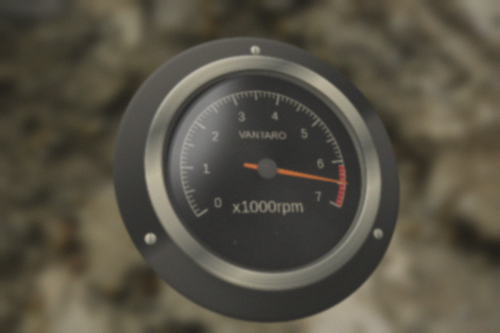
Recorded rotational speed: 6500 rpm
